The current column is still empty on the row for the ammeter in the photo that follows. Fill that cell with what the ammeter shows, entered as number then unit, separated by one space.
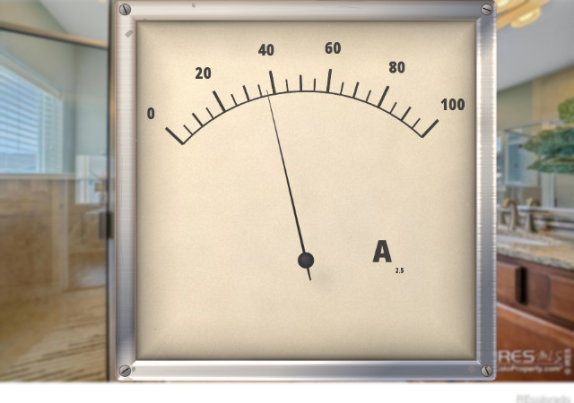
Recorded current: 37.5 A
